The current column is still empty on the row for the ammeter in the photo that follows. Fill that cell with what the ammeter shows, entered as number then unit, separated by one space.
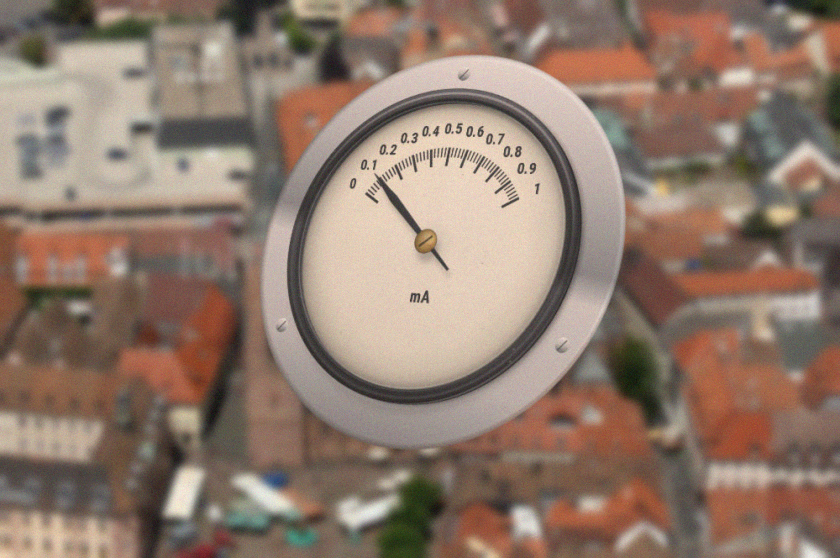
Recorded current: 0.1 mA
